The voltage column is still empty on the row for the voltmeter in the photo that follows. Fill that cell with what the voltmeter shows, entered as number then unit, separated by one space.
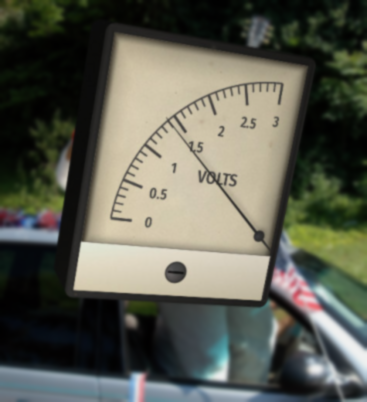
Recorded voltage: 1.4 V
